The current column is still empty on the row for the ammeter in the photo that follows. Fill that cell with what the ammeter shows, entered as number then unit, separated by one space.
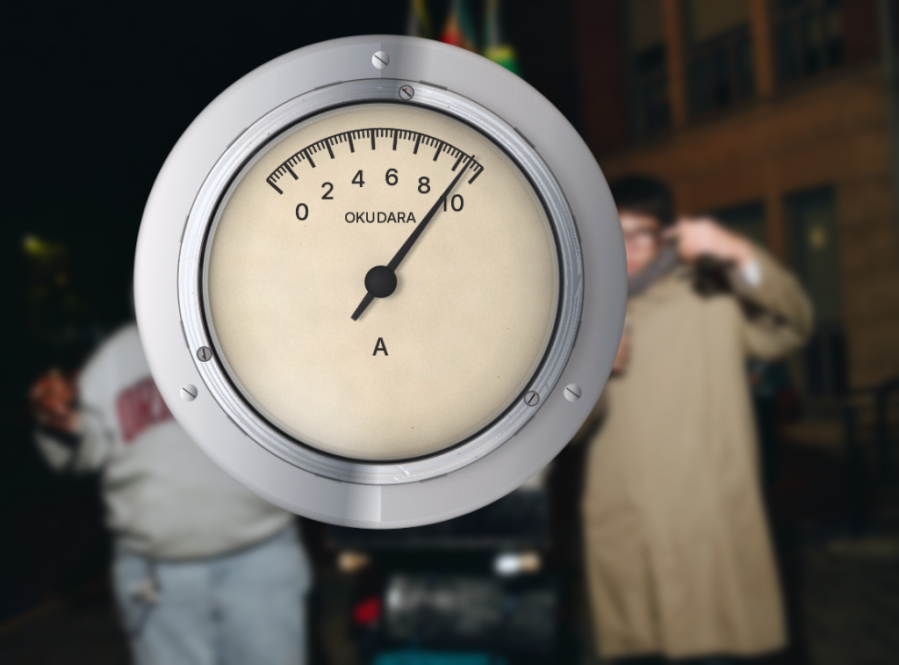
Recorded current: 9.4 A
